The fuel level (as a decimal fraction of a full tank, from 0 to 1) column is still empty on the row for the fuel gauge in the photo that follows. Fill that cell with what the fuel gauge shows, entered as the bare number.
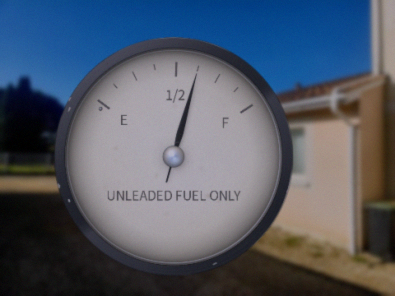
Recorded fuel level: 0.625
